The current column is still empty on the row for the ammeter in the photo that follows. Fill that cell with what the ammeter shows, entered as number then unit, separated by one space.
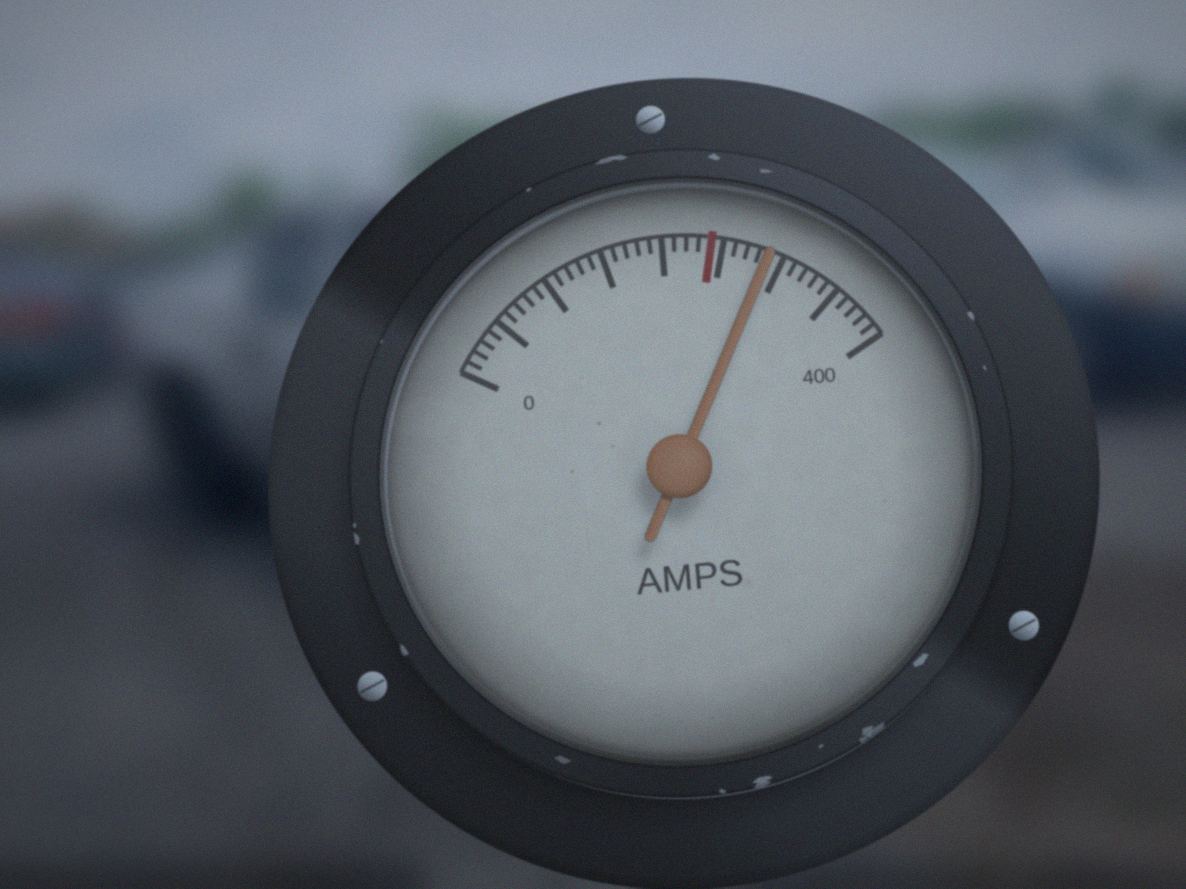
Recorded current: 290 A
